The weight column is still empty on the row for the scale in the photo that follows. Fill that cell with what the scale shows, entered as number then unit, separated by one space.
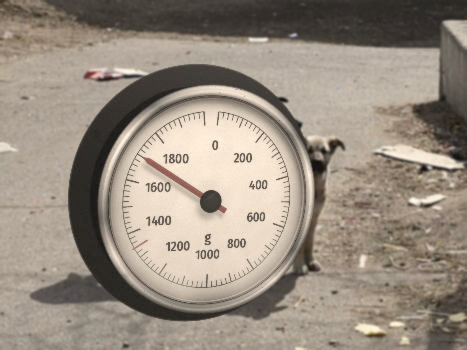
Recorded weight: 1700 g
